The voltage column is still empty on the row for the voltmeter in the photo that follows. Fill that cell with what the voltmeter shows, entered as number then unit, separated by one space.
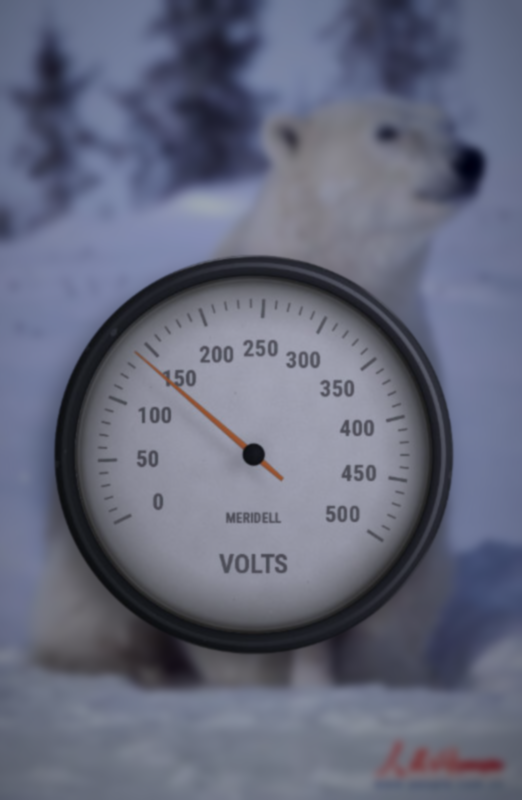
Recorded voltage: 140 V
